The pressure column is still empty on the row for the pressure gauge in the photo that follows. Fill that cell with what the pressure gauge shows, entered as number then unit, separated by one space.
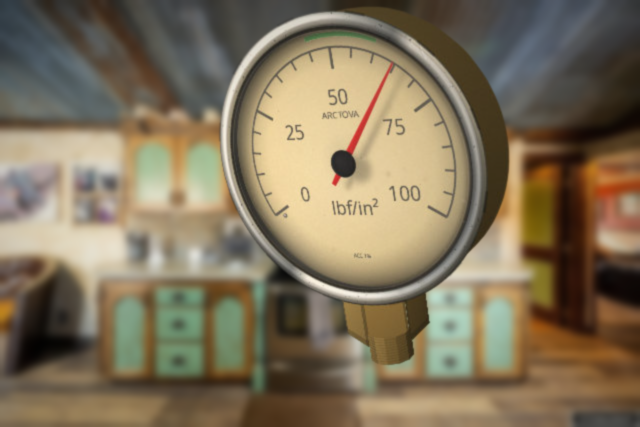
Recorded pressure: 65 psi
